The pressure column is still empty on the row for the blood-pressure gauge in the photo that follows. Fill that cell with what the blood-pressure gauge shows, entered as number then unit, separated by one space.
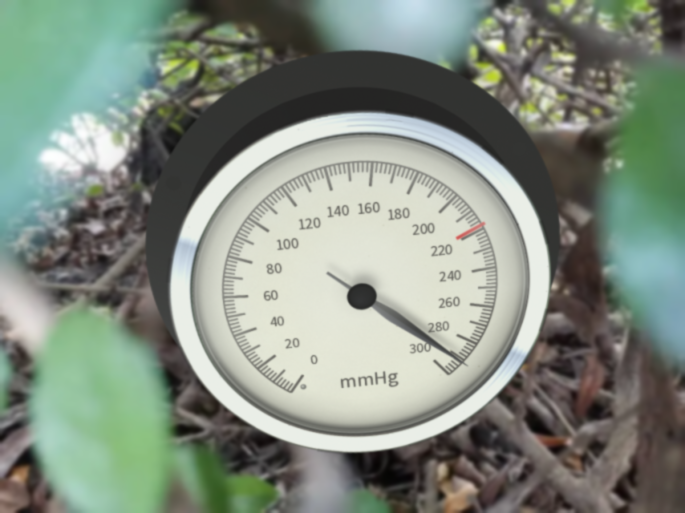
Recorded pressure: 290 mmHg
